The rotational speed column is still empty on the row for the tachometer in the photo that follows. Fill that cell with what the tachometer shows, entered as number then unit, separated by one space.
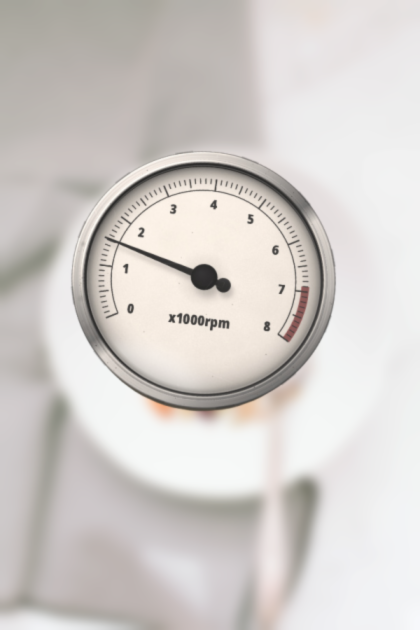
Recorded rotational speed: 1500 rpm
